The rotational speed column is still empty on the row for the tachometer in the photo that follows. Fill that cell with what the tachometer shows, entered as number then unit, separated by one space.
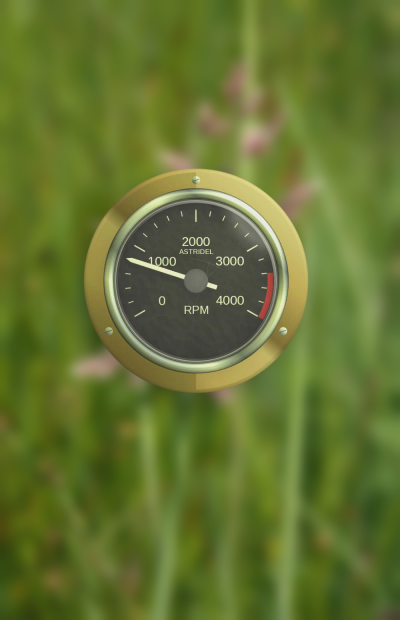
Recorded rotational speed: 800 rpm
